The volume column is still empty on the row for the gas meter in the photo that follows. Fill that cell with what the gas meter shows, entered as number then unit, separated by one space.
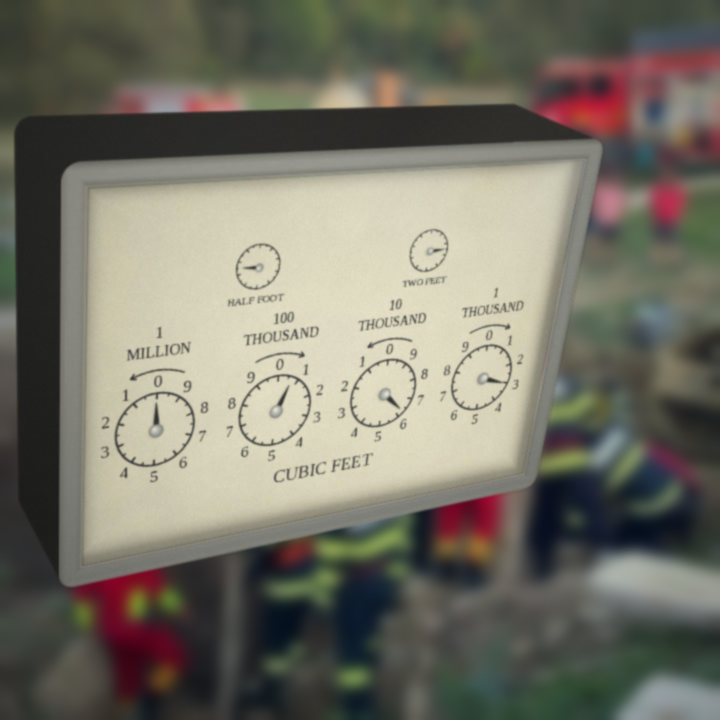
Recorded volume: 6300 ft³
